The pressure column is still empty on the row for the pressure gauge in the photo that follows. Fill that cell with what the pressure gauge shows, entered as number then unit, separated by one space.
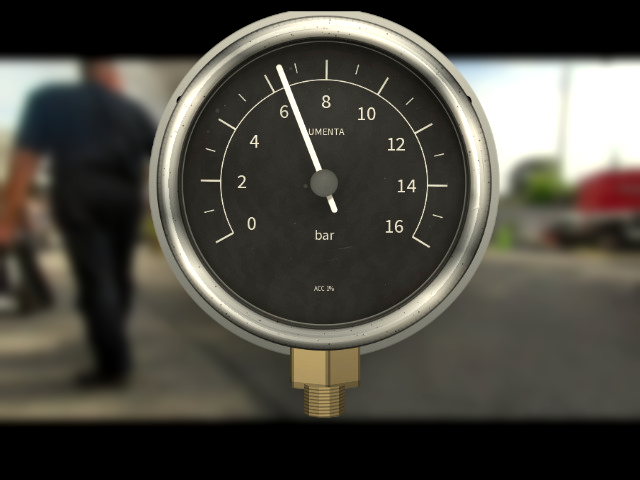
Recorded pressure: 6.5 bar
